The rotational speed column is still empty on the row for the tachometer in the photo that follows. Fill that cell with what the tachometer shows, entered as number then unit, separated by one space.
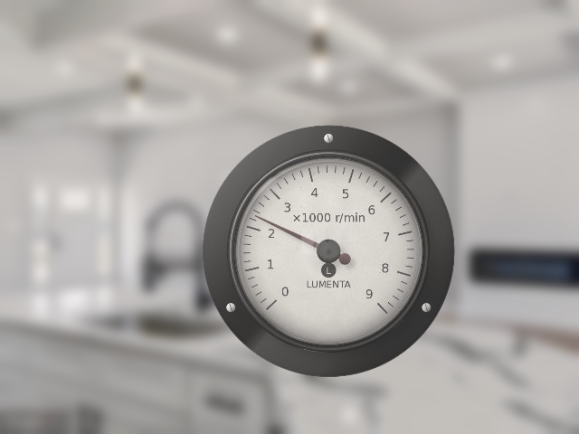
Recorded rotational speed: 2300 rpm
